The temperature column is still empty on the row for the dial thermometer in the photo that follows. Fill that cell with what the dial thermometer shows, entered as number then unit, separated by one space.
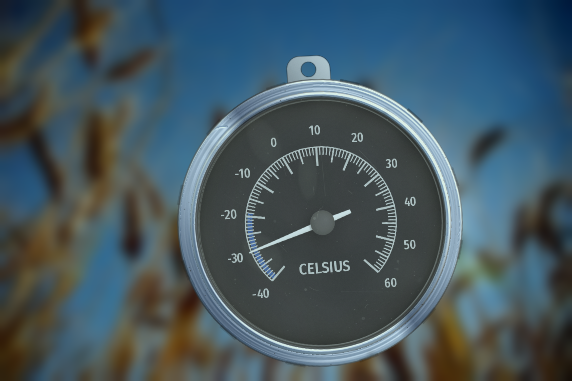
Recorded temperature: -30 °C
